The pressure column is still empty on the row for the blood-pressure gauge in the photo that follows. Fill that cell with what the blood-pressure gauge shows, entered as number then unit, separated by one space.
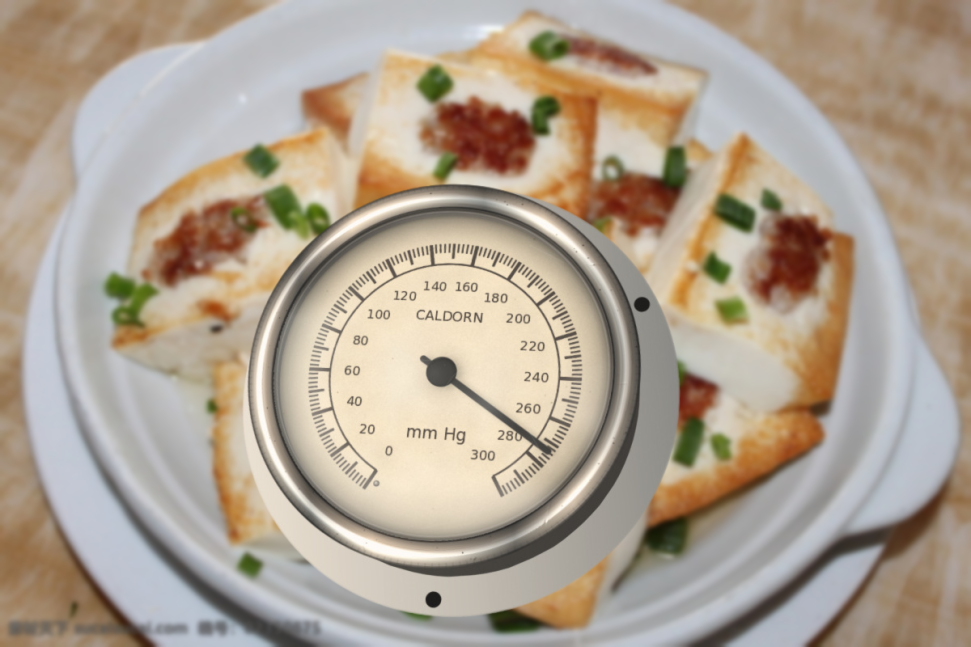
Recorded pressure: 274 mmHg
